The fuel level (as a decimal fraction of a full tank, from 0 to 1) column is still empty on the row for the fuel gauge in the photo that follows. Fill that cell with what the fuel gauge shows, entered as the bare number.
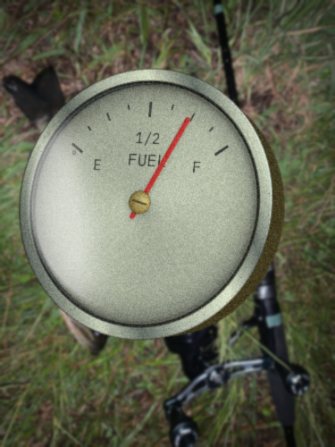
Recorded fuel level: 0.75
